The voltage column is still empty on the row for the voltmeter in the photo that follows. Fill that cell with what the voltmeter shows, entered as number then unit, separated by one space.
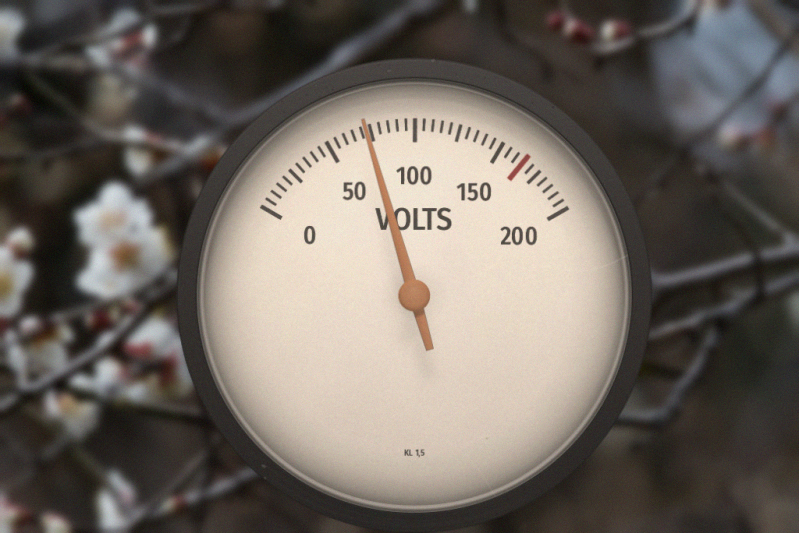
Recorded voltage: 72.5 V
